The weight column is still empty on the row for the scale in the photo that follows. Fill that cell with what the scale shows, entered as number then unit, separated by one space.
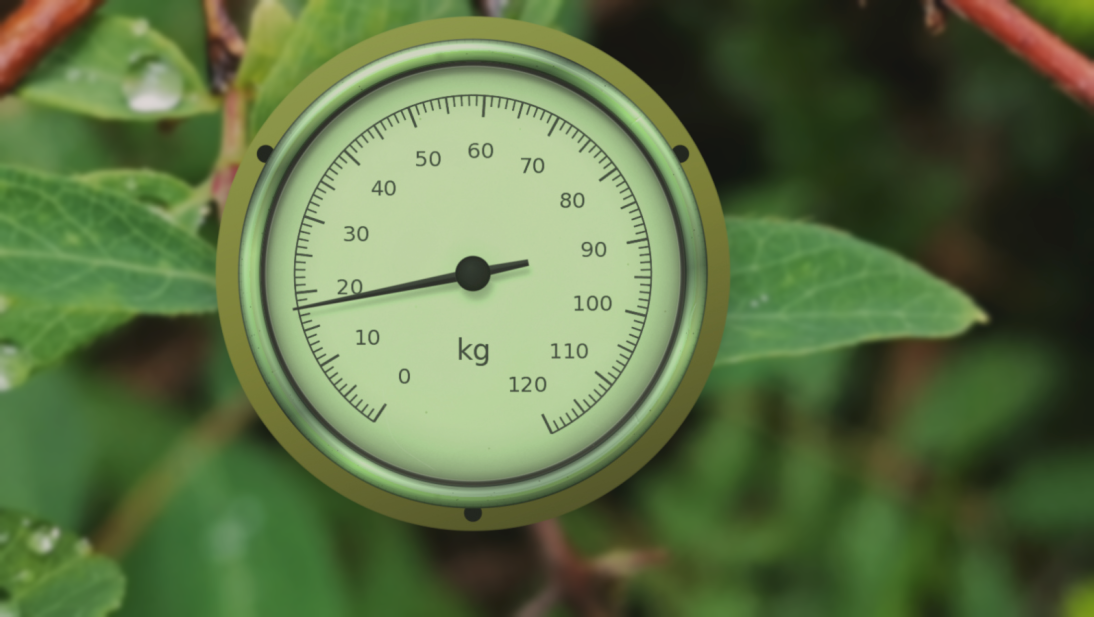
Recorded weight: 18 kg
